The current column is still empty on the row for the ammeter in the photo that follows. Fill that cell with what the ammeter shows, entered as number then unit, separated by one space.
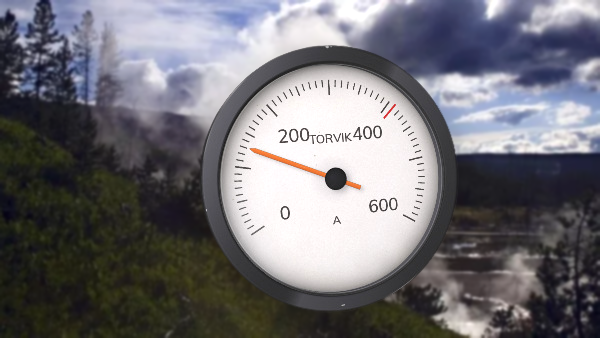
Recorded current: 130 A
